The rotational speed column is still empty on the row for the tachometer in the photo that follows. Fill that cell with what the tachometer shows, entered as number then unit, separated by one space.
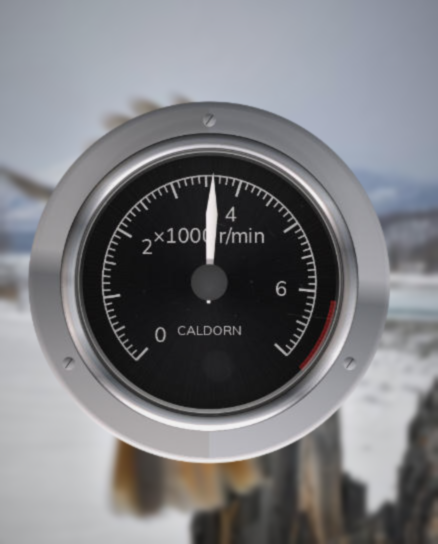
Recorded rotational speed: 3600 rpm
